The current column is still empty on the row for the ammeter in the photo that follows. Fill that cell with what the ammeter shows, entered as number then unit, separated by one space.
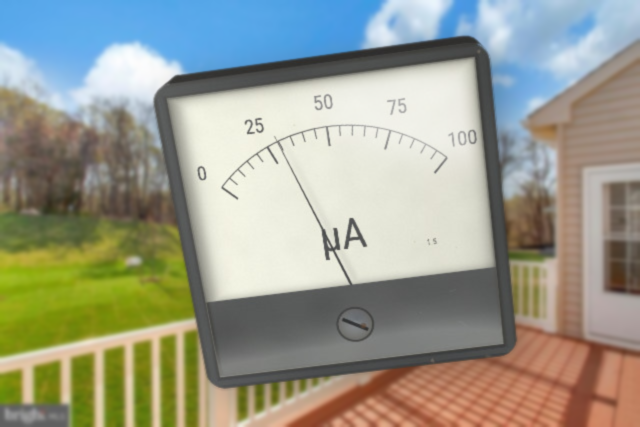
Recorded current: 30 µA
